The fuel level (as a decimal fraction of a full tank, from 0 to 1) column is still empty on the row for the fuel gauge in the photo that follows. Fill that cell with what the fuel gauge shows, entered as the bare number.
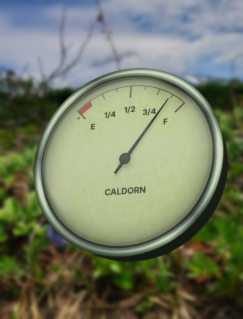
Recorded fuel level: 0.875
